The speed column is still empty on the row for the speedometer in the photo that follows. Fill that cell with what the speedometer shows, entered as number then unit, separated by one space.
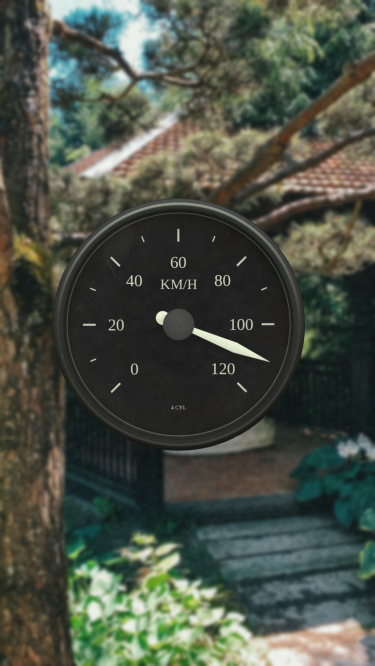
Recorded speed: 110 km/h
